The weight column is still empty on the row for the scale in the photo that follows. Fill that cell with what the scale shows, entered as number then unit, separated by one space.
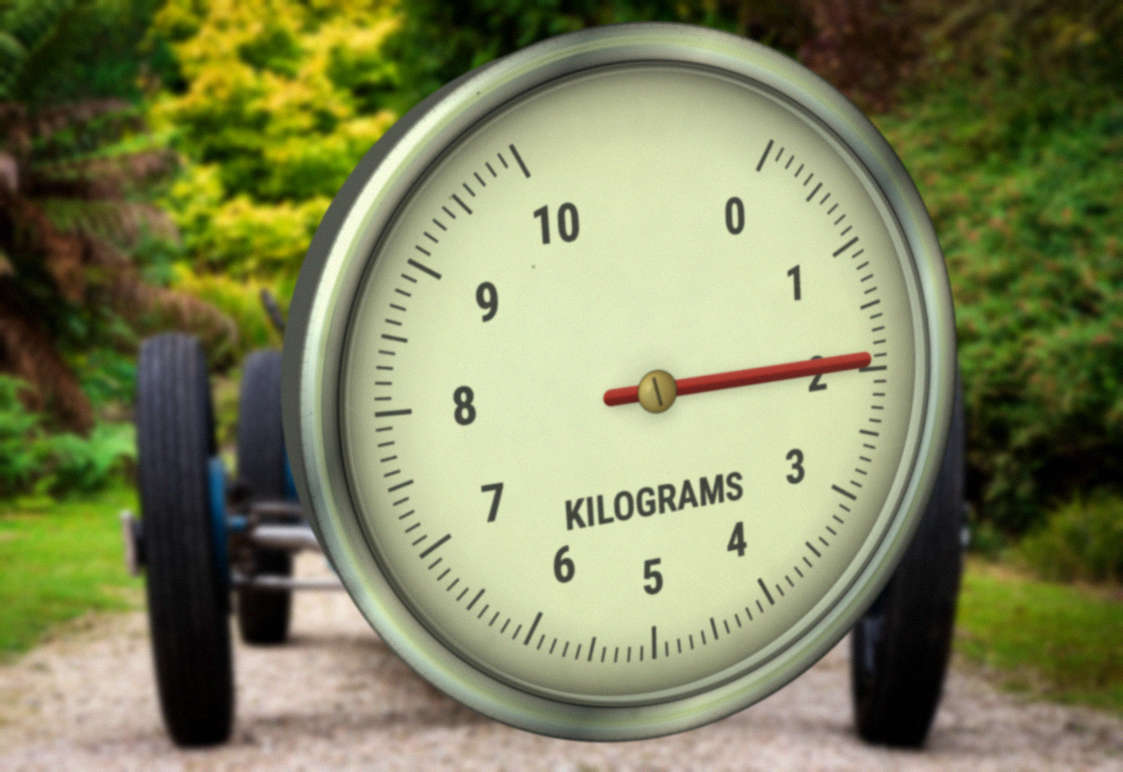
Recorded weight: 1.9 kg
